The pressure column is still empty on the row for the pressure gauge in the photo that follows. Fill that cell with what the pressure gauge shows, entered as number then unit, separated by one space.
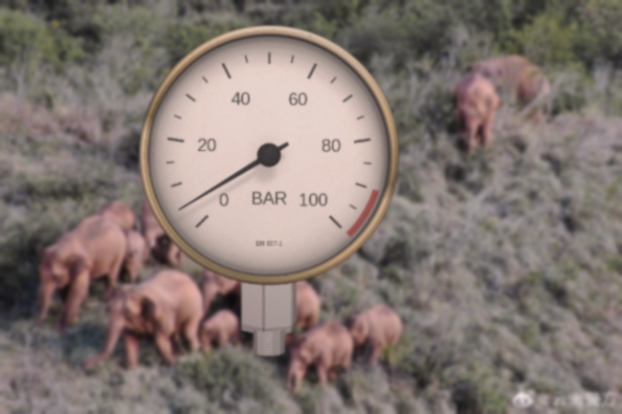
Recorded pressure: 5 bar
